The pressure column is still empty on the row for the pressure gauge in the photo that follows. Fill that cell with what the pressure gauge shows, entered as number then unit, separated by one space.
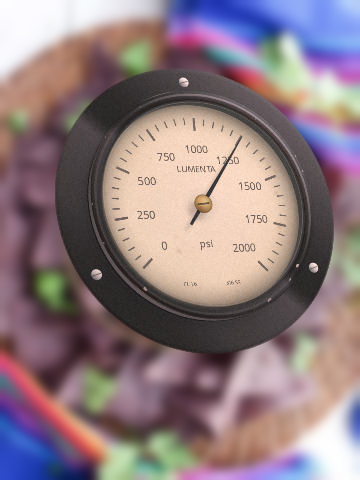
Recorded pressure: 1250 psi
